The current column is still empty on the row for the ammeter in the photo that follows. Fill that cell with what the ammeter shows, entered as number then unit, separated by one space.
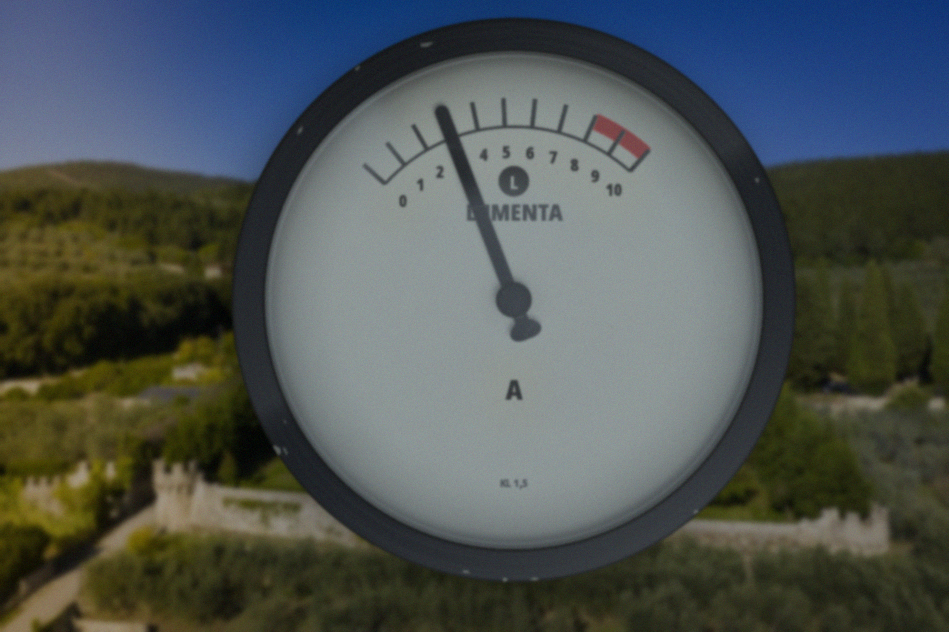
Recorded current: 3 A
